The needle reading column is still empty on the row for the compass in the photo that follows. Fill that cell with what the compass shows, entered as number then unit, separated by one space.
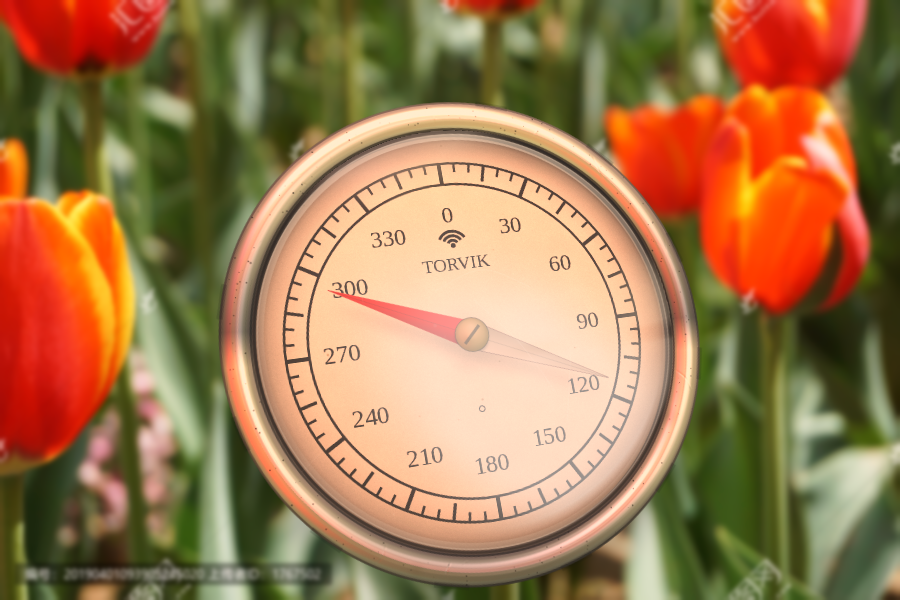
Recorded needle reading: 295 °
